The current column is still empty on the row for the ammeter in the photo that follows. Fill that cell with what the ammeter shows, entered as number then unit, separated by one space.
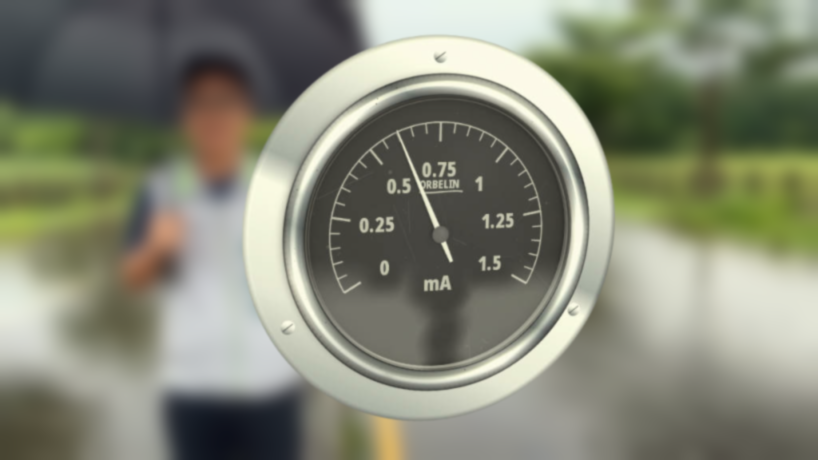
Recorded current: 0.6 mA
